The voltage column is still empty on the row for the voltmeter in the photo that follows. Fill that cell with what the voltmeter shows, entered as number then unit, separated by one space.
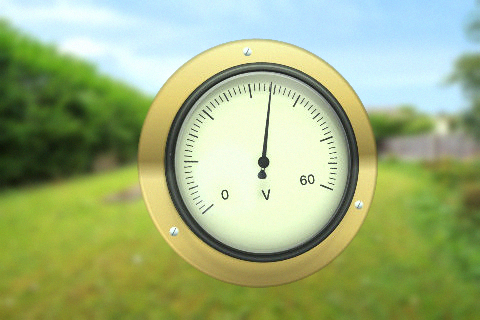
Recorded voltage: 34 V
